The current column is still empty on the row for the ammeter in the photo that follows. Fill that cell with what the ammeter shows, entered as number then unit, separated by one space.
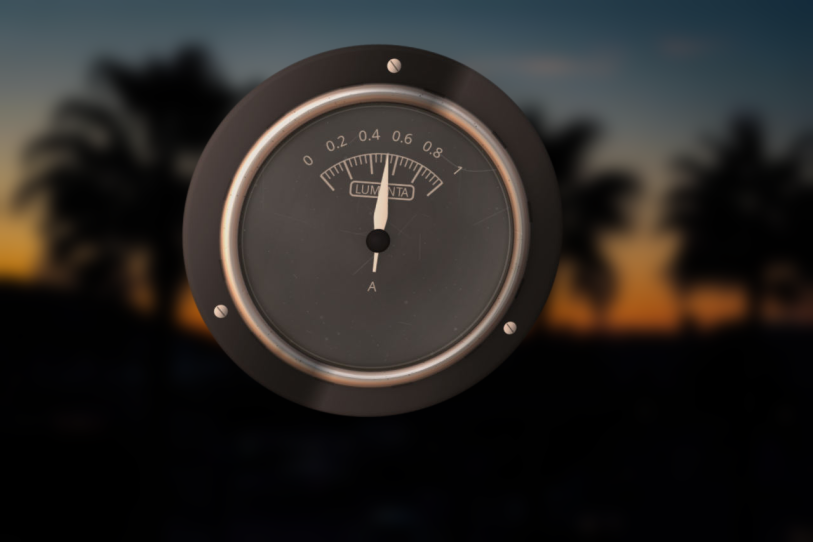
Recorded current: 0.52 A
